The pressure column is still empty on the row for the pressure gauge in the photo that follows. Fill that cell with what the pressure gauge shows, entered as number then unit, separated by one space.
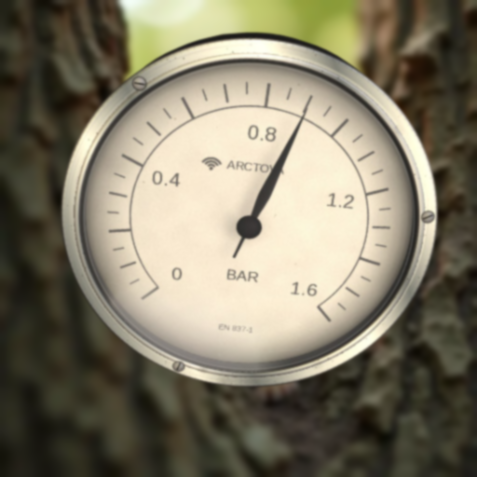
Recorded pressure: 0.9 bar
